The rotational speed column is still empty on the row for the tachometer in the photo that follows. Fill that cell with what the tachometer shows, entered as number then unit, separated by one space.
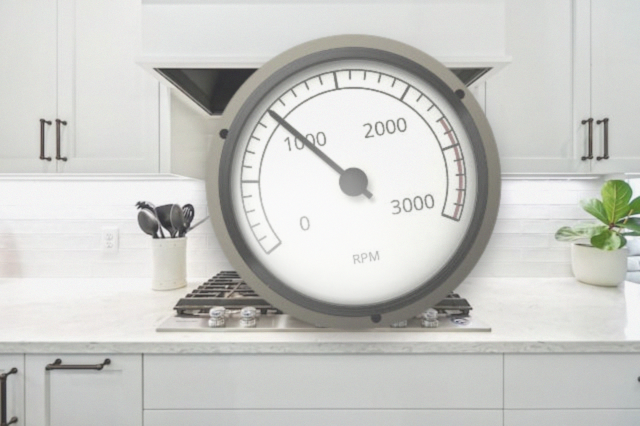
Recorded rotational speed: 1000 rpm
